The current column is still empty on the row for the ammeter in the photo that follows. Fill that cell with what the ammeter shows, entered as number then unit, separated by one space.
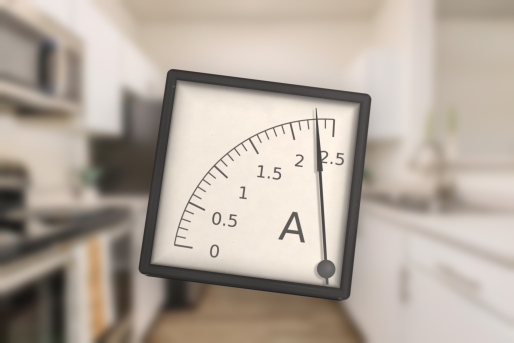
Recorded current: 2.3 A
